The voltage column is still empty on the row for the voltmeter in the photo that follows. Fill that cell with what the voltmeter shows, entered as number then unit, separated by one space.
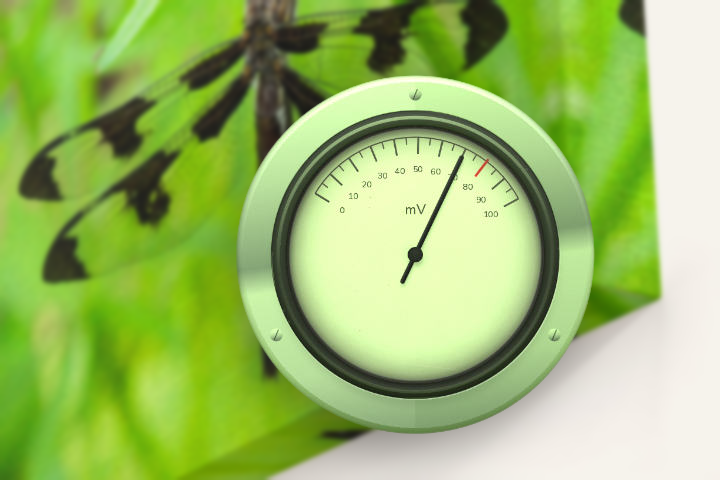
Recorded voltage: 70 mV
